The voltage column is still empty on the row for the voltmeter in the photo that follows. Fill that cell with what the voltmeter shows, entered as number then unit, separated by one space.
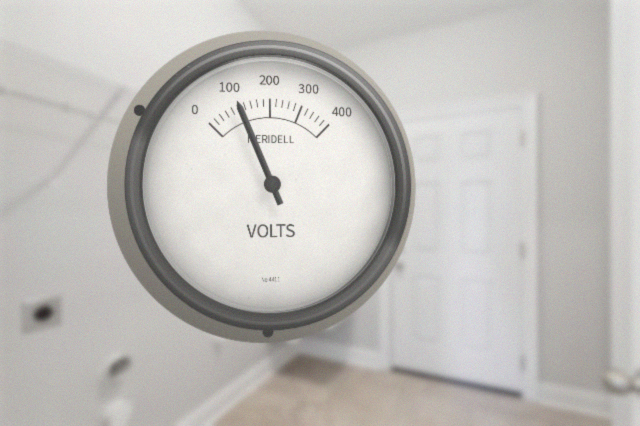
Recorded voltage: 100 V
